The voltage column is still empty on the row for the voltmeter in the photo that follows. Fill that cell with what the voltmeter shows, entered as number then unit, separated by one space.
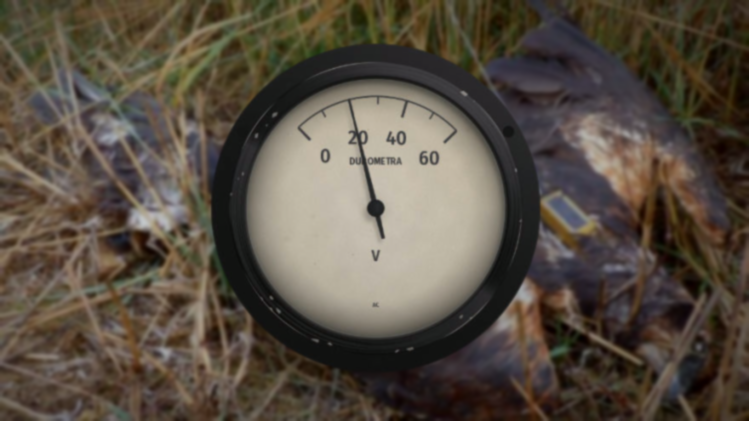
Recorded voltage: 20 V
